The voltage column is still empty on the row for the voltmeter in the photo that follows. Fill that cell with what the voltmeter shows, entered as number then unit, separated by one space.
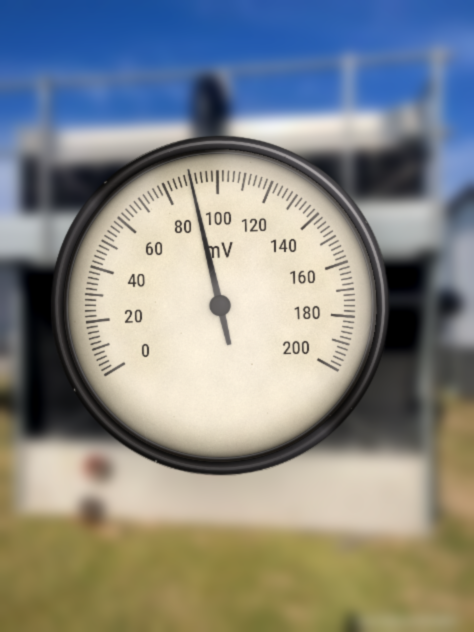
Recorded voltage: 90 mV
